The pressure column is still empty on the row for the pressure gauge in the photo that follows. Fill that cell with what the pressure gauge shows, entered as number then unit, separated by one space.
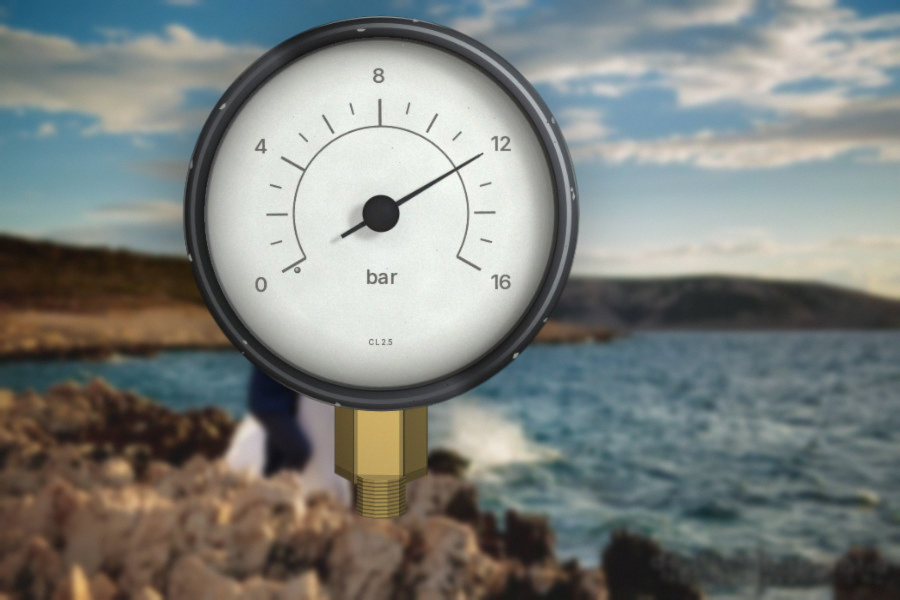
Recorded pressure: 12 bar
